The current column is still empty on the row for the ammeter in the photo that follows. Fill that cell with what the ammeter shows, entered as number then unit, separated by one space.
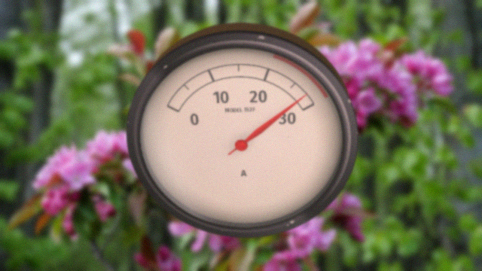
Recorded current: 27.5 A
